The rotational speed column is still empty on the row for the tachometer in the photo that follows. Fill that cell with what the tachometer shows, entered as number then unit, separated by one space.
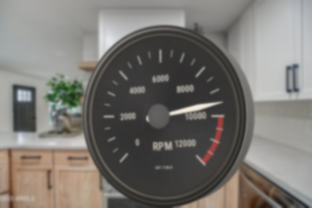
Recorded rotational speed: 9500 rpm
